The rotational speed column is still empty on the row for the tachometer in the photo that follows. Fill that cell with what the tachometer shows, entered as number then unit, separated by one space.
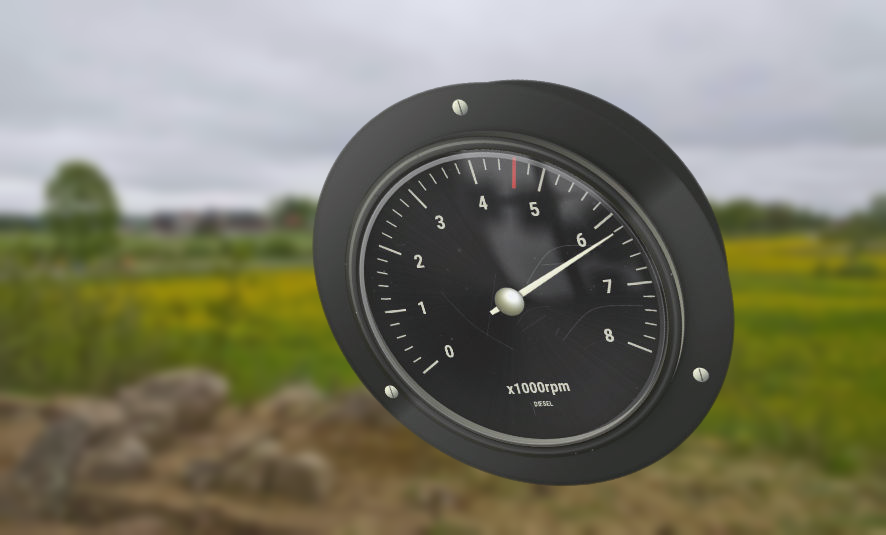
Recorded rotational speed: 6200 rpm
